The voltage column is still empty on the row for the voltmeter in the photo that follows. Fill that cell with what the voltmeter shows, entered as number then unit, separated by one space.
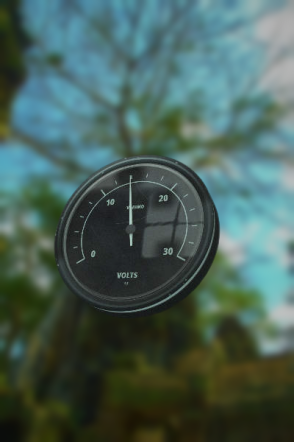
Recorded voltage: 14 V
